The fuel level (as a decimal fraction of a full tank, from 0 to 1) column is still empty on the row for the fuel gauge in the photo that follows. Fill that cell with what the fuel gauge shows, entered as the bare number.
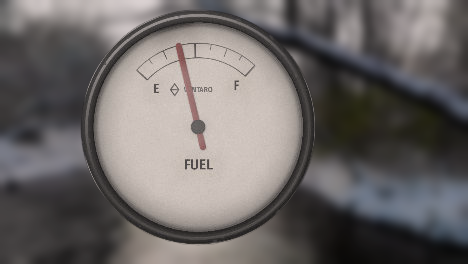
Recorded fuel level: 0.375
